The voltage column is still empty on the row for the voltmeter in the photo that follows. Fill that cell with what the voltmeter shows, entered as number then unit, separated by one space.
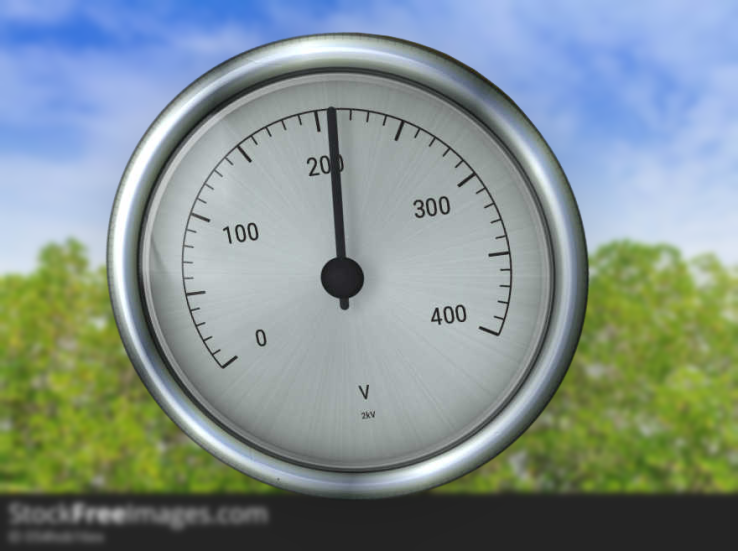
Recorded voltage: 210 V
